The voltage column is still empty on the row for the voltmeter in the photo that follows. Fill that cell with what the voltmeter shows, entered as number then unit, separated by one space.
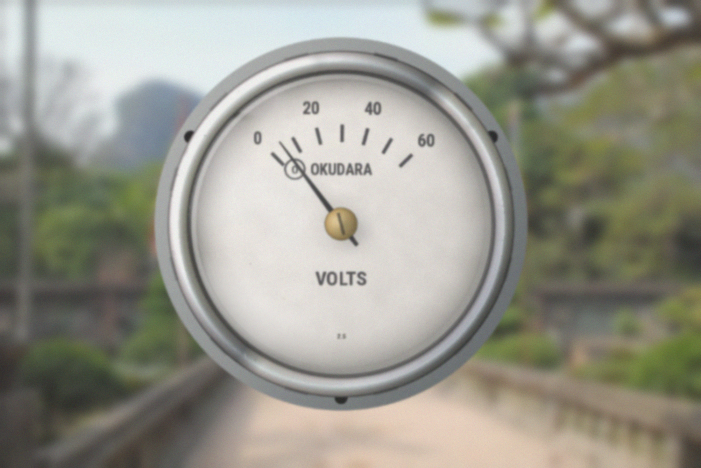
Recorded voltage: 5 V
